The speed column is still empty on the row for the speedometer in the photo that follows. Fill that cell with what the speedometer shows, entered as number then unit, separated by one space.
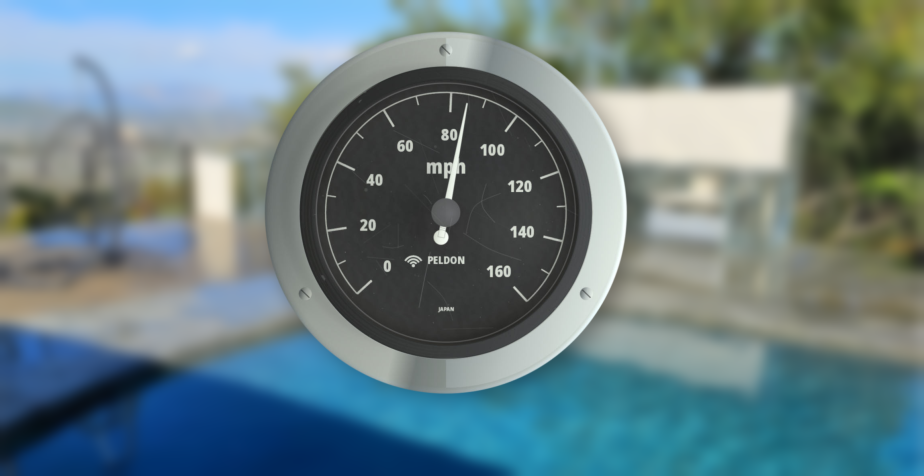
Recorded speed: 85 mph
